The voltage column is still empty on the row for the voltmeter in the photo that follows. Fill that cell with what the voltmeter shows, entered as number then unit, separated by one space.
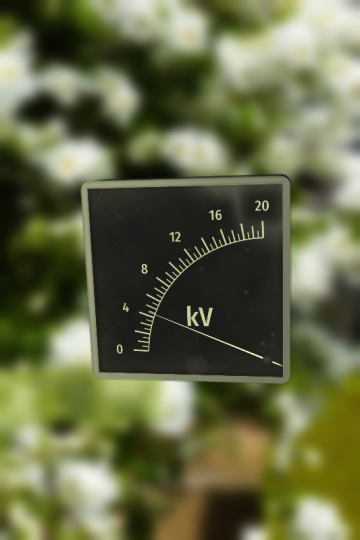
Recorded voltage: 4.5 kV
